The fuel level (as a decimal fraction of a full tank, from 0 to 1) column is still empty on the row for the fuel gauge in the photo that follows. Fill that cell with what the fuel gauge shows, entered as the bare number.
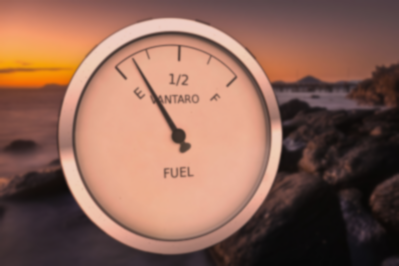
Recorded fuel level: 0.125
